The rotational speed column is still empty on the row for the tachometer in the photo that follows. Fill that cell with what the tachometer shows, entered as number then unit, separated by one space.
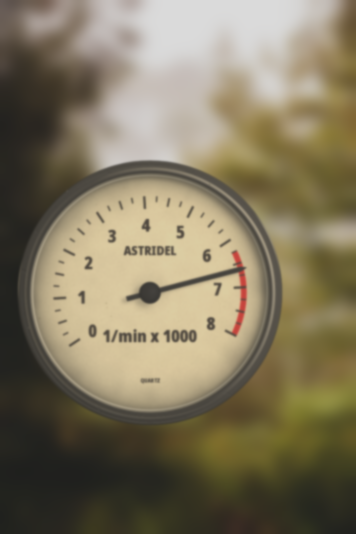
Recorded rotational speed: 6625 rpm
